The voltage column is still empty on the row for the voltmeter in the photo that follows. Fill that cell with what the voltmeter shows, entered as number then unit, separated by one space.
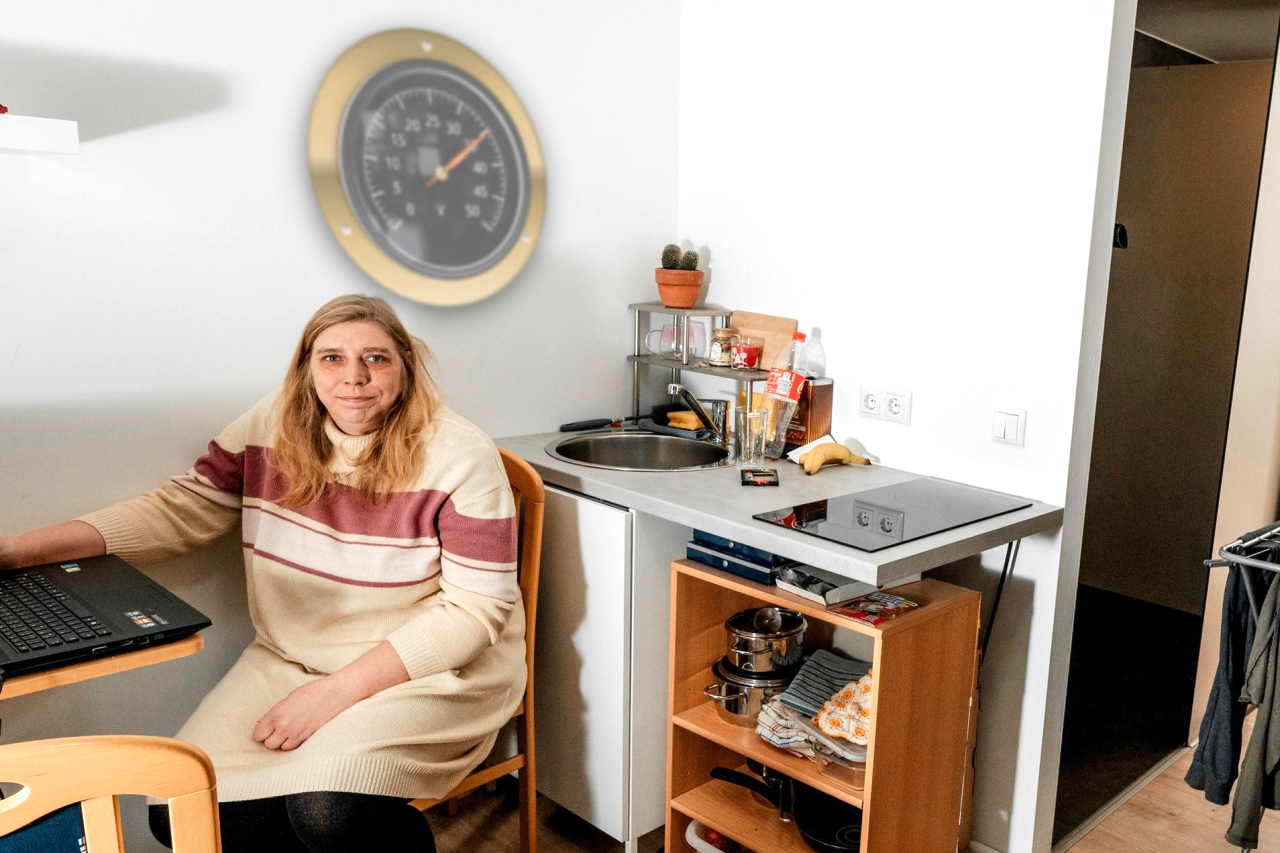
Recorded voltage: 35 V
